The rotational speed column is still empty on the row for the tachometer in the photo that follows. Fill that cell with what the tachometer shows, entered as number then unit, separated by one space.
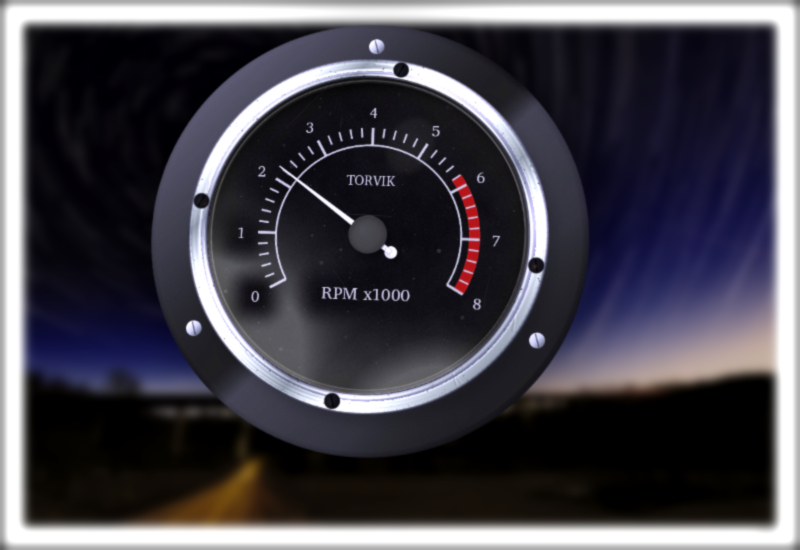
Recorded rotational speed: 2200 rpm
